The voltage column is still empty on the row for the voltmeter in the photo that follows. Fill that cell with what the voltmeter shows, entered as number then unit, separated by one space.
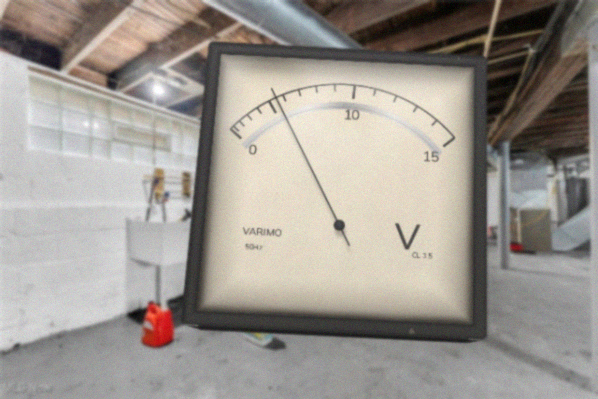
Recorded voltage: 5.5 V
